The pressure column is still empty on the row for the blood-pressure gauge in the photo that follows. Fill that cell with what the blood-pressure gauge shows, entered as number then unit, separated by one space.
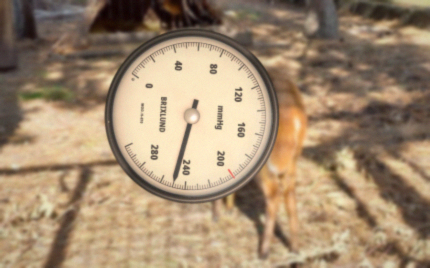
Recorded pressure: 250 mmHg
